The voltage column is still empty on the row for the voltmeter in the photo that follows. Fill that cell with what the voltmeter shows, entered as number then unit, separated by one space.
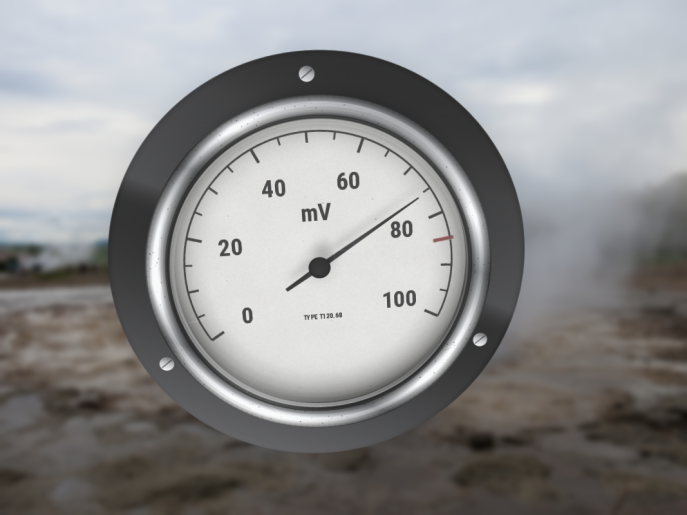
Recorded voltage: 75 mV
